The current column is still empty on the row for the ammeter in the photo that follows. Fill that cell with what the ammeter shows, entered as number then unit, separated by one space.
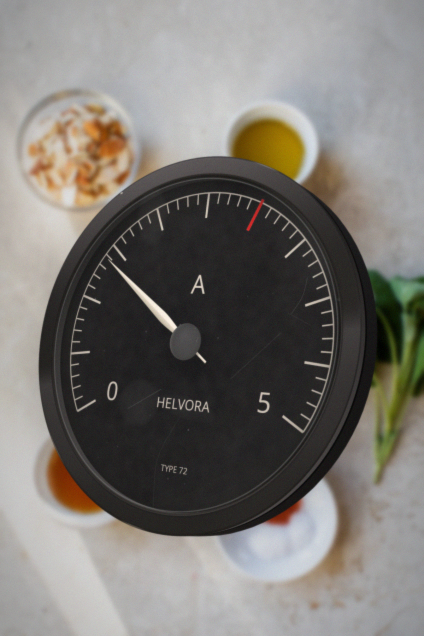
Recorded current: 1.4 A
